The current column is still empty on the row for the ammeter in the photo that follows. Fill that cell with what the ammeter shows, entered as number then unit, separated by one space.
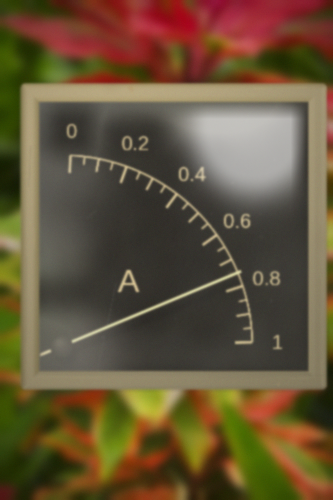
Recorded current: 0.75 A
